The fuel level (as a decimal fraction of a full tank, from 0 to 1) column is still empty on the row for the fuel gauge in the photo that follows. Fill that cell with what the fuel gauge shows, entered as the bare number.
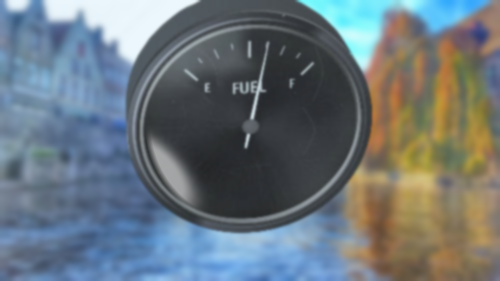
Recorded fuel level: 0.625
